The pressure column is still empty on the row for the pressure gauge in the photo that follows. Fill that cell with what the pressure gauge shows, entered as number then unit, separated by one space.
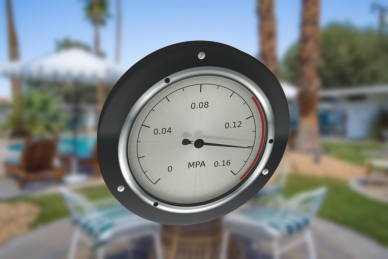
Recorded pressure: 0.14 MPa
